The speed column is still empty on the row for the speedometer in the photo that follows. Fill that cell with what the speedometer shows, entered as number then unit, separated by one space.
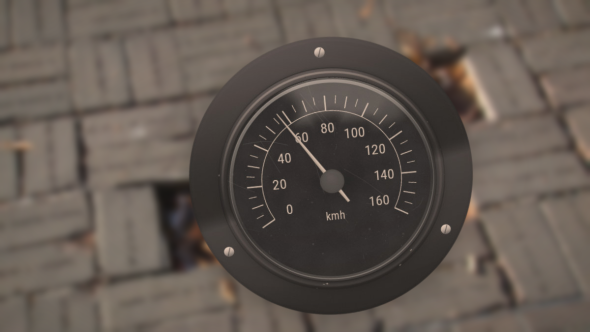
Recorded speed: 57.5 km/h
